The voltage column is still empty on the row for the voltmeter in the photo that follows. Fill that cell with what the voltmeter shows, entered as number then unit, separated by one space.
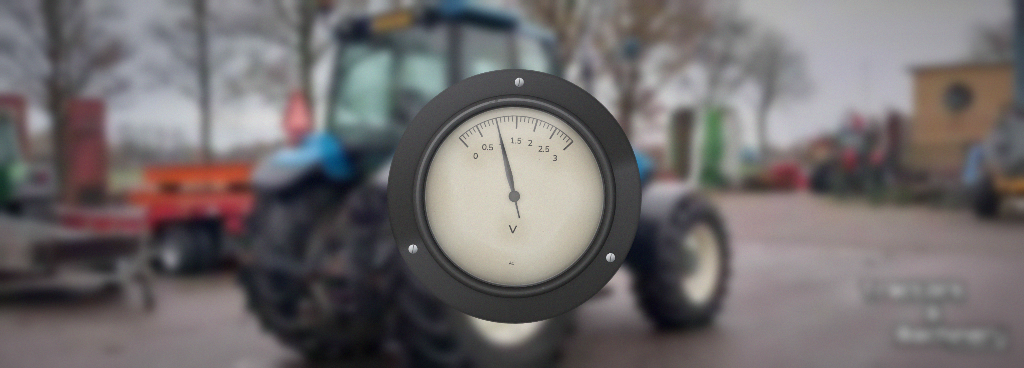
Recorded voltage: 1 V
